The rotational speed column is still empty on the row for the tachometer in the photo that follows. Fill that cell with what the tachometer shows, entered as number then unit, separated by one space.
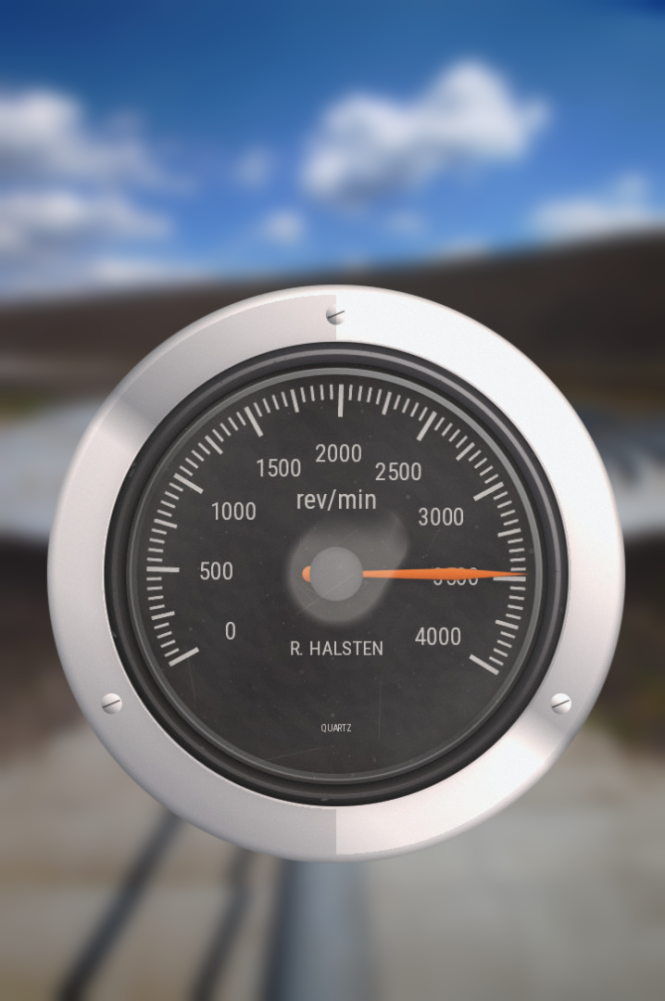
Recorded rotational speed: 3475 rpm
